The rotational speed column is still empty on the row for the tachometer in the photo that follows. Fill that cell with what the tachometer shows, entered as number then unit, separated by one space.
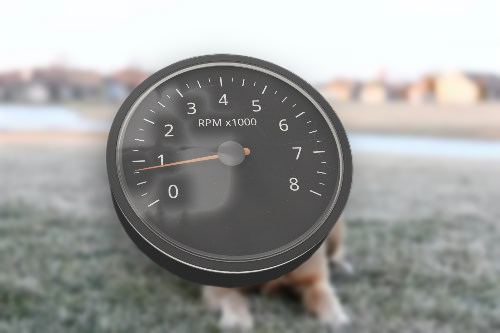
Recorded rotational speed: 750 rpm
